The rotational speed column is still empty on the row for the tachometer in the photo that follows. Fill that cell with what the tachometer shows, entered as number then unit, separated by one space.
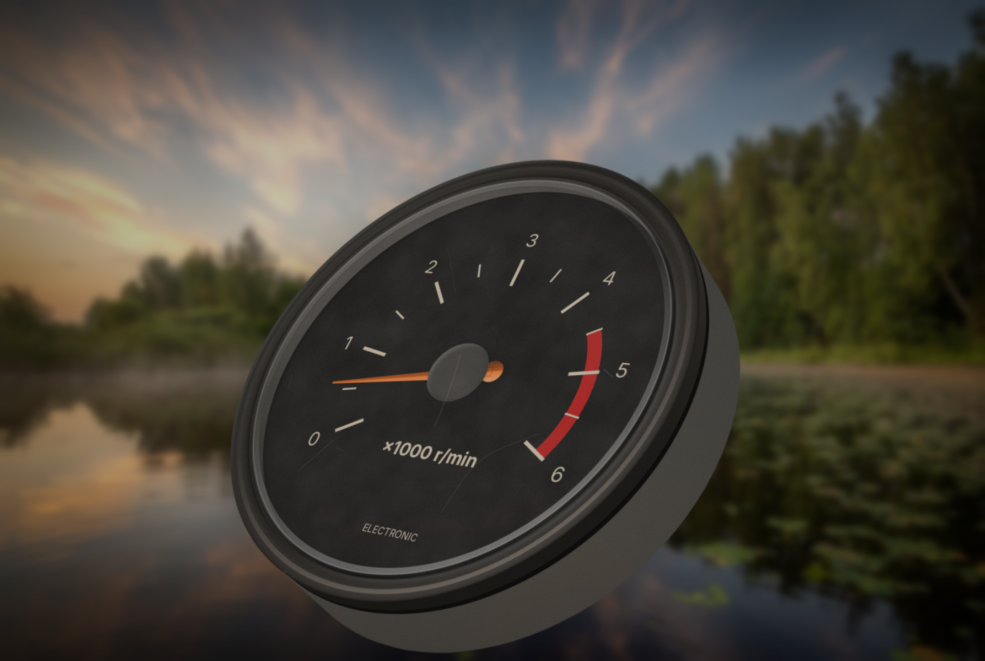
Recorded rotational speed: 500 rpm
